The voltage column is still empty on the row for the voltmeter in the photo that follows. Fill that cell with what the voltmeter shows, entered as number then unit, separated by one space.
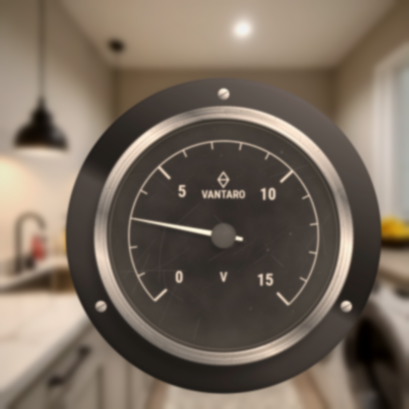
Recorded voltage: 3 V
